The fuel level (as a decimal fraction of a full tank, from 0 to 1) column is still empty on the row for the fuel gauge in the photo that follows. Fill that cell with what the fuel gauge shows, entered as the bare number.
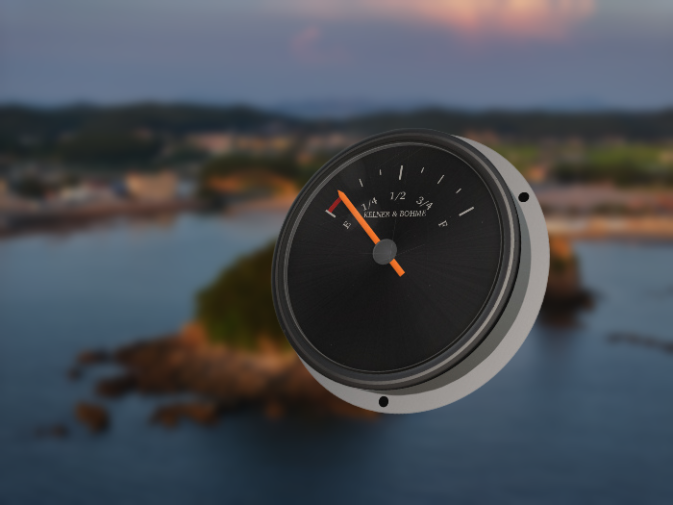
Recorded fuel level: 0.125
